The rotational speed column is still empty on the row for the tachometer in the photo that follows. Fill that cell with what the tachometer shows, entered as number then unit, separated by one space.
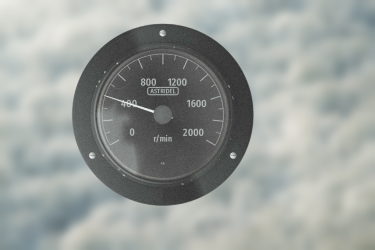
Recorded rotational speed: 400 rpm
